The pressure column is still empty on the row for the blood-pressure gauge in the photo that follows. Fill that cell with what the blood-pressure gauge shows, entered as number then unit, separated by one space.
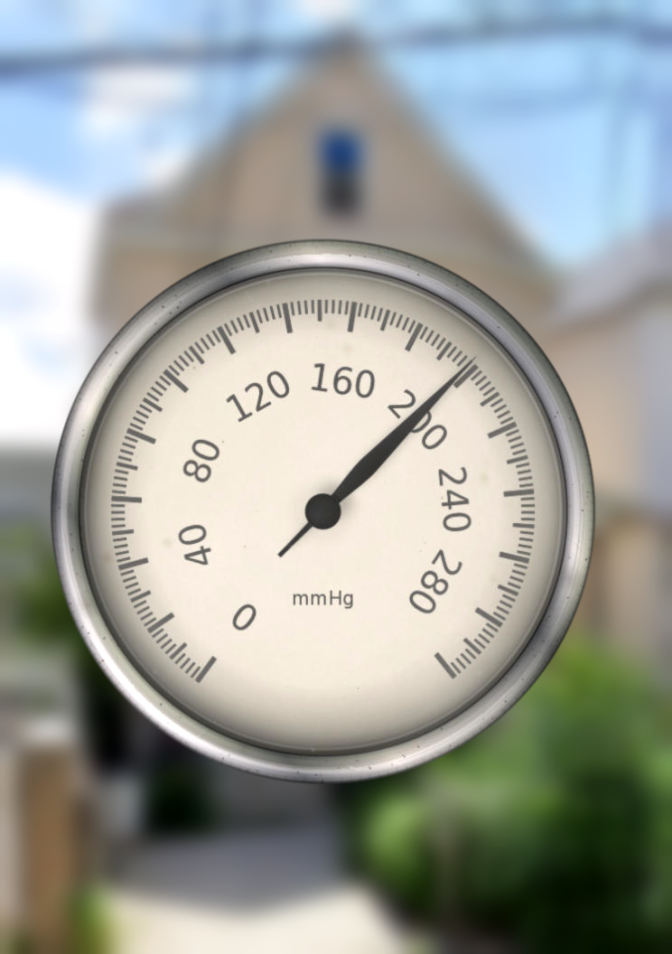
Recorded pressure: 198 mmHg
